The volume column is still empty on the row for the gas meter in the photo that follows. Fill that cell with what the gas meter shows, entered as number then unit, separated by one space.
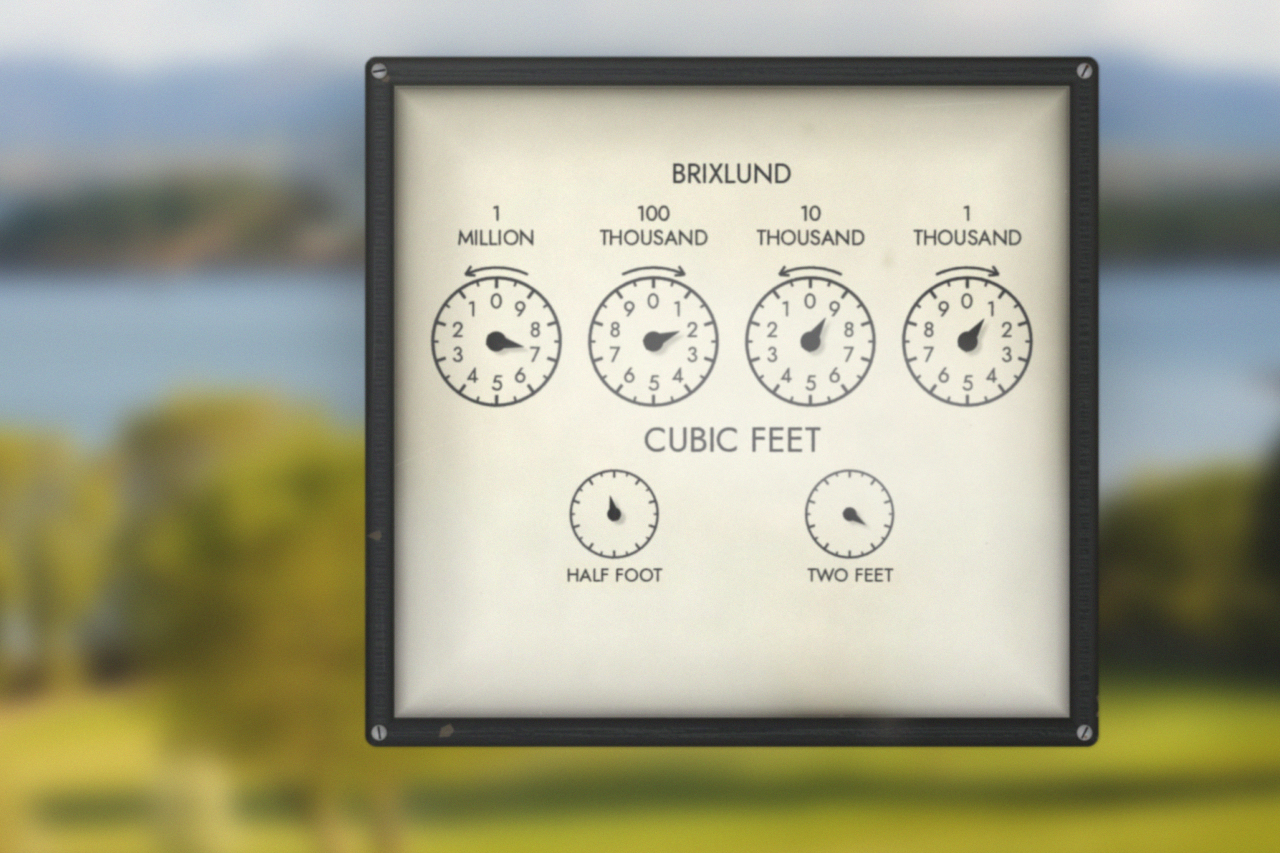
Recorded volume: 719100 ft³
